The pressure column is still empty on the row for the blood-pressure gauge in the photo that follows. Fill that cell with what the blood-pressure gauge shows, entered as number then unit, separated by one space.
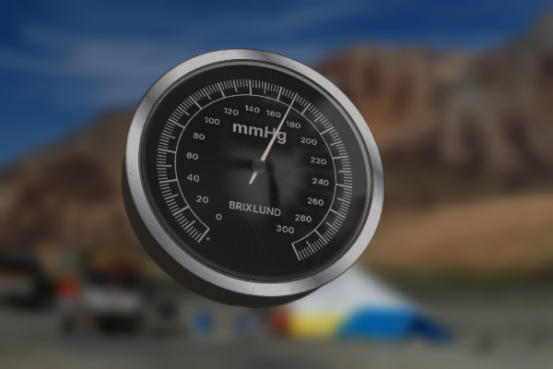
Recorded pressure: 170 mmHg
